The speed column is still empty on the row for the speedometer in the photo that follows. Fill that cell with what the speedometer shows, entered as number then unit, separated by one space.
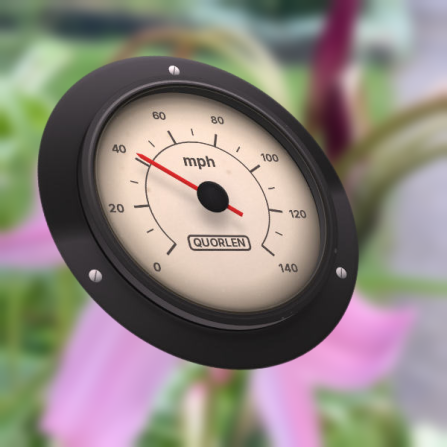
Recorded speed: 40 mph
